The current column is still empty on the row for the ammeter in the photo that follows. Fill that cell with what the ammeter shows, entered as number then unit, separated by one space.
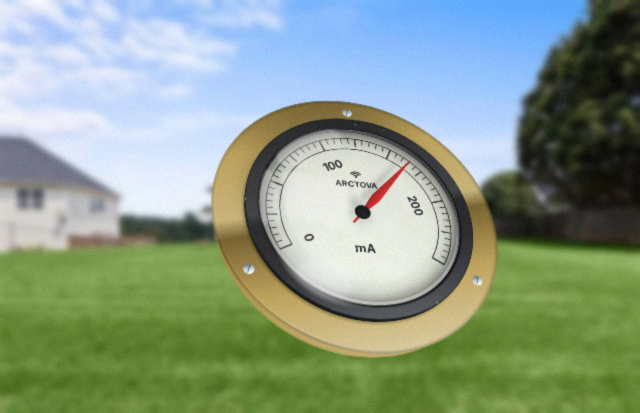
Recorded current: 165 mA
